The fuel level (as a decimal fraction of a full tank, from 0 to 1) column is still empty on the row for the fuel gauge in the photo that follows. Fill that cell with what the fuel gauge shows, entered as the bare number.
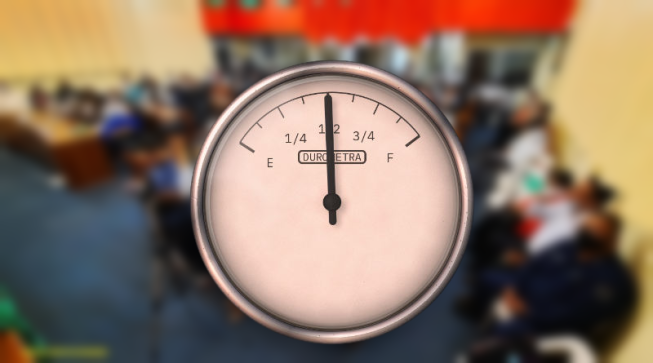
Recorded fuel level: 0.5
